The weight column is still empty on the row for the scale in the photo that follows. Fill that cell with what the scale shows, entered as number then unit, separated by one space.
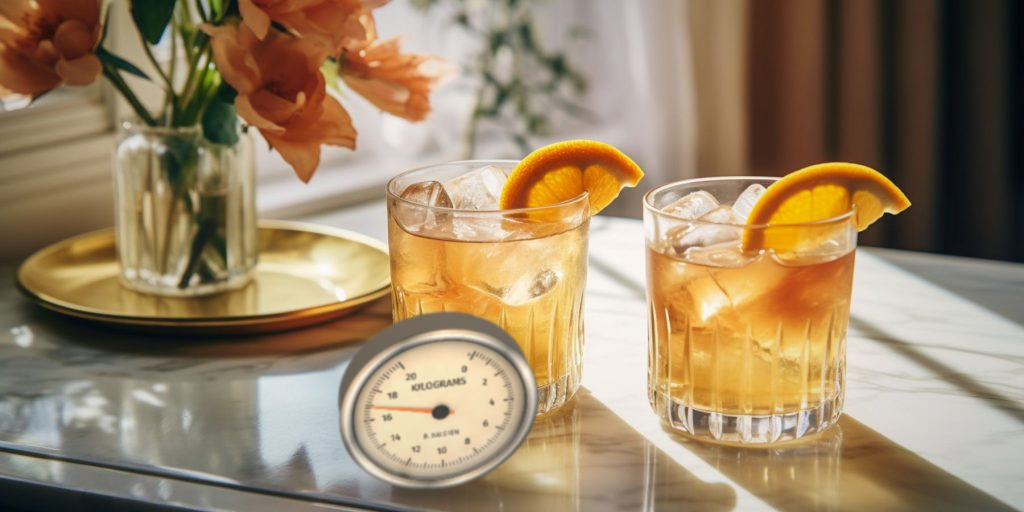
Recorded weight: 17 kg
